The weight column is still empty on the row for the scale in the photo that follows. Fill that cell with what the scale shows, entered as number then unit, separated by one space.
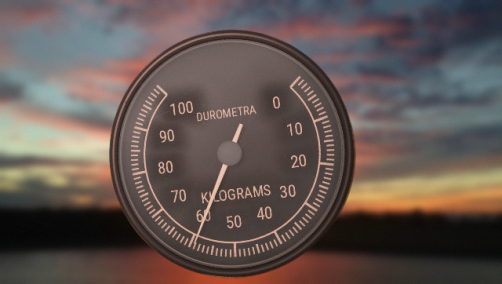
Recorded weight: 59 kg
